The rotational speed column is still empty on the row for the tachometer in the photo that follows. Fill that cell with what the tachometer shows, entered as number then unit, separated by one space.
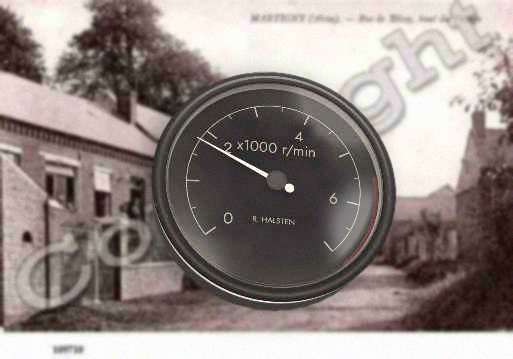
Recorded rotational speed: 1750 rpm
